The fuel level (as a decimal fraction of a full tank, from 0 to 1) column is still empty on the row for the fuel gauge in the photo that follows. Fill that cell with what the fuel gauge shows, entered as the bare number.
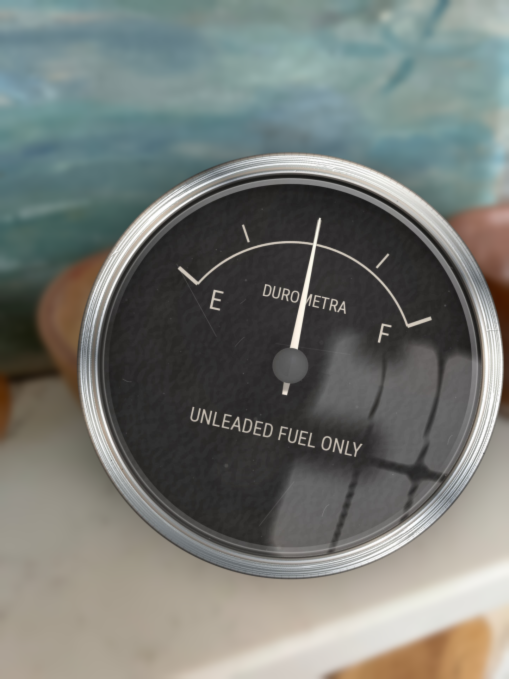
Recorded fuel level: 0.5
